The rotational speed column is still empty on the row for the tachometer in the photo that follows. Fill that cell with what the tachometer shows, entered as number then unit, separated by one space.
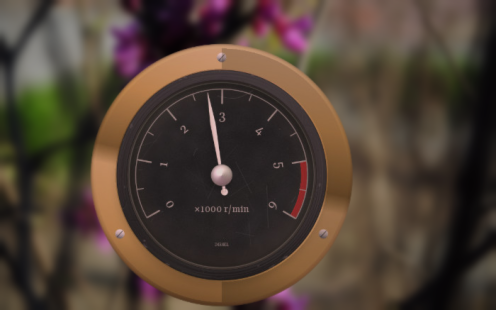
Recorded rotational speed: 2750 rpm
